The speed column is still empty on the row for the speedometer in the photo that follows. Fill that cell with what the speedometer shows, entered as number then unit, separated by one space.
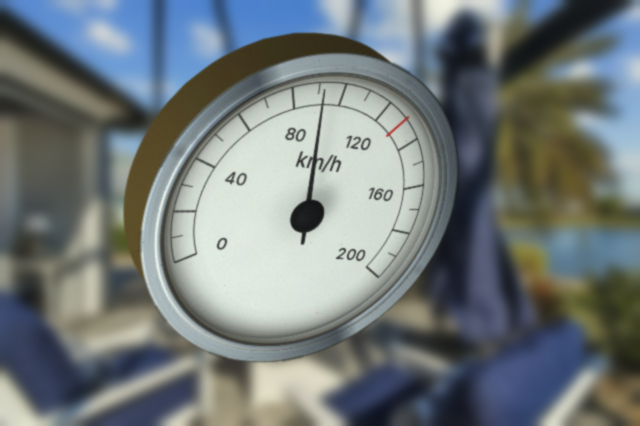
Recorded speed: 90 km/h
